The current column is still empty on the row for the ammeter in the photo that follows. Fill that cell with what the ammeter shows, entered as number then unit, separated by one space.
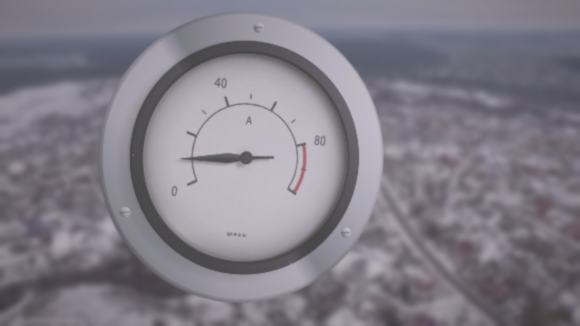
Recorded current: 10 A
